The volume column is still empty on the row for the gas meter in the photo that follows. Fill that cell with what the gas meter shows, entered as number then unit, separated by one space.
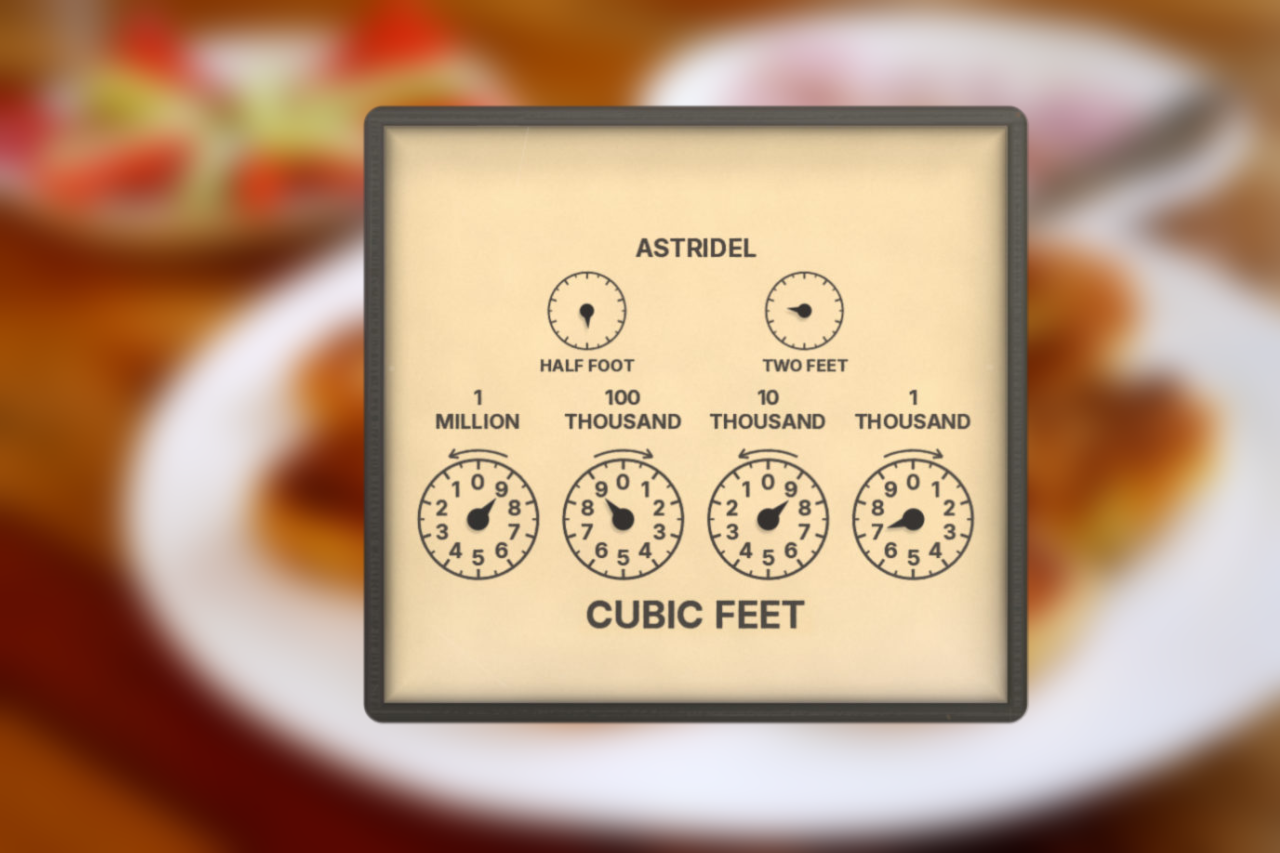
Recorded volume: 888700 ft³
